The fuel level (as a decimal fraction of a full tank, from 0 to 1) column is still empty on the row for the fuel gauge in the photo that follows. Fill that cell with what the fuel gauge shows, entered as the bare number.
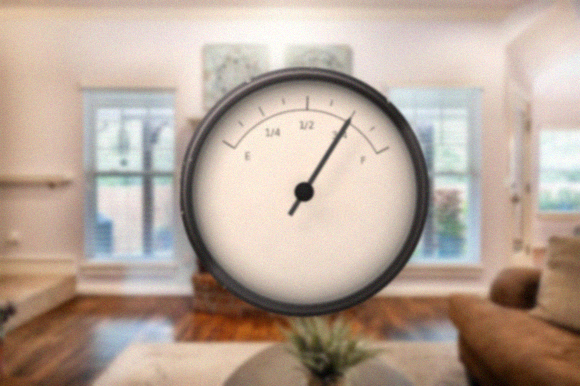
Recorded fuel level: 0.75
